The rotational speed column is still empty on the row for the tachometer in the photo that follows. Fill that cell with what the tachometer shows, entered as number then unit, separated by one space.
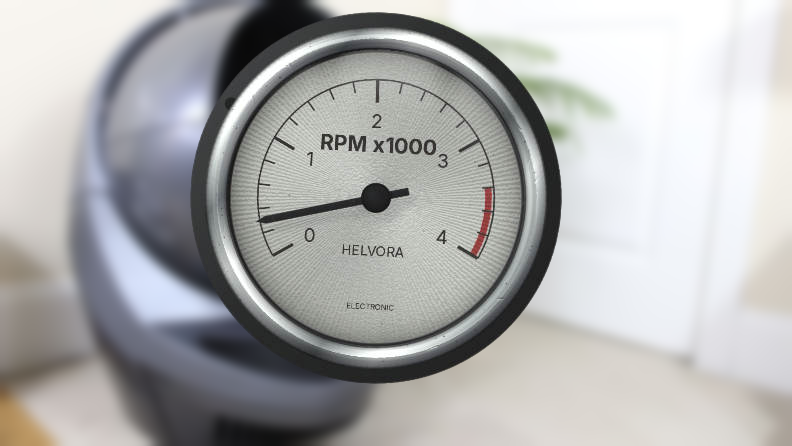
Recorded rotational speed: 300 rpm
